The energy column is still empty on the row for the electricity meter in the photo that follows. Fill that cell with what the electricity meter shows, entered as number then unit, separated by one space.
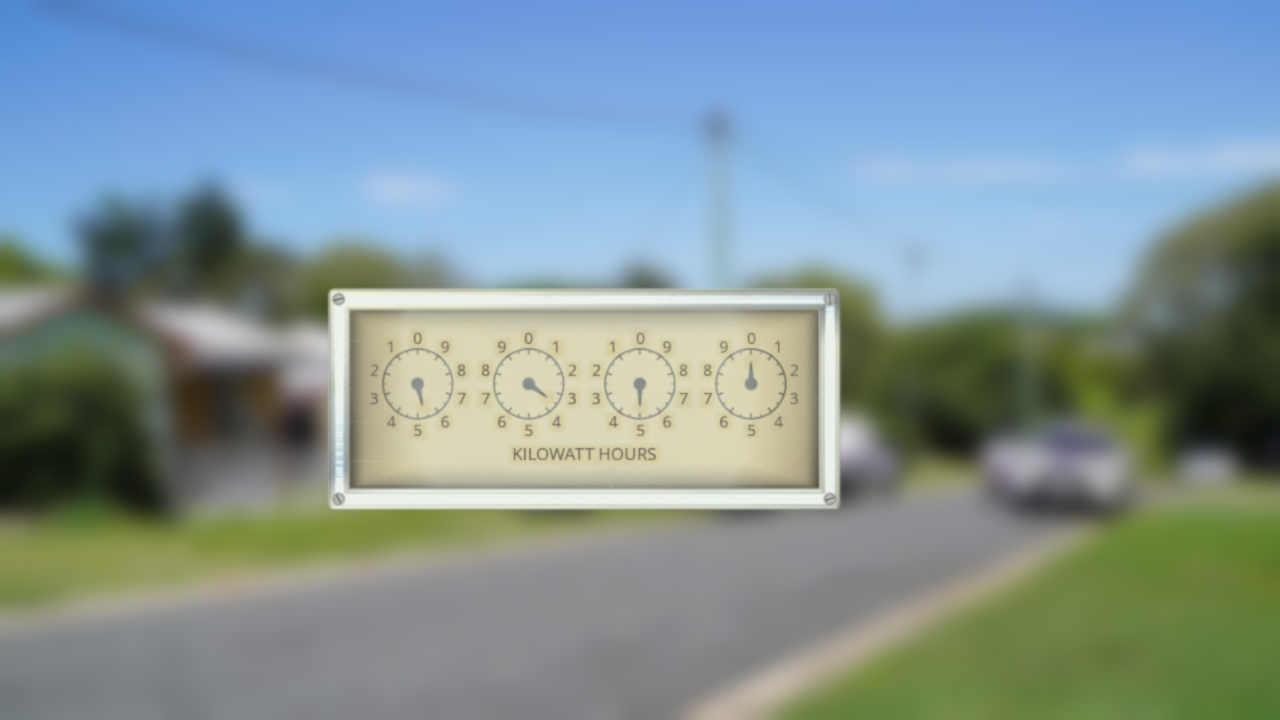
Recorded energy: 5350 kWh
